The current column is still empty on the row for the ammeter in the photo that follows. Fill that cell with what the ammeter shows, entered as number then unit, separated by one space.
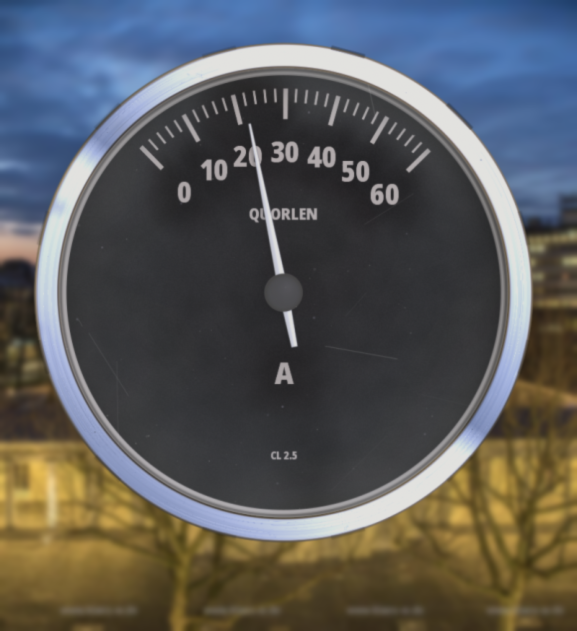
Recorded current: 22 A
